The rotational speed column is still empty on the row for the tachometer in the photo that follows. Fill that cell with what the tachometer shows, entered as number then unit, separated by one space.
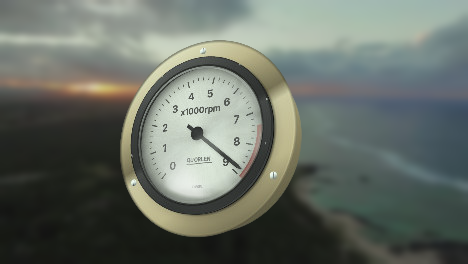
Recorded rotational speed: 8800 rpm
